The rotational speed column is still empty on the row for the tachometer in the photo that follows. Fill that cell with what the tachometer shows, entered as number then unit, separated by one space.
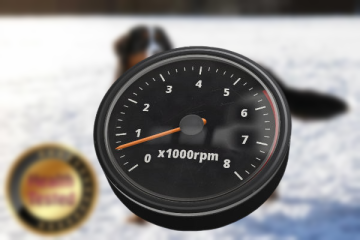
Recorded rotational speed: 600 rpm
